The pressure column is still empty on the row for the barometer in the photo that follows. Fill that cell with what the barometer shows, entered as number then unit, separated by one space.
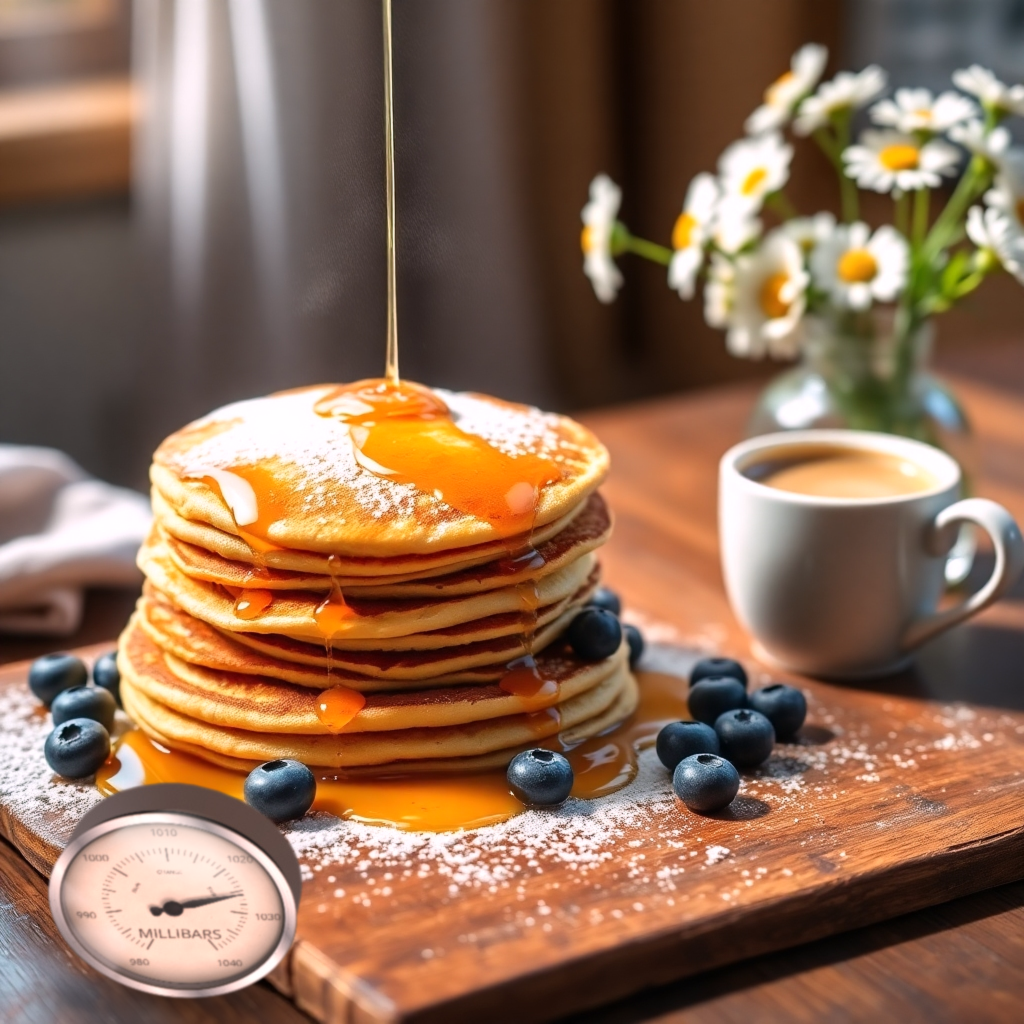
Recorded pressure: 1025 mbar
